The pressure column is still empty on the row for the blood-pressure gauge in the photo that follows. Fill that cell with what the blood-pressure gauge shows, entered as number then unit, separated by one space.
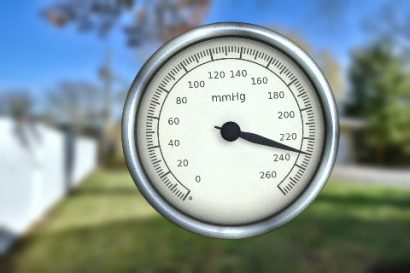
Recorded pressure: 230 mmHg
